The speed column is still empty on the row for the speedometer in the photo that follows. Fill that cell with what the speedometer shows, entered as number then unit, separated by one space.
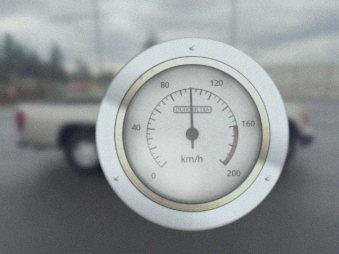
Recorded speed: 100 km/h
